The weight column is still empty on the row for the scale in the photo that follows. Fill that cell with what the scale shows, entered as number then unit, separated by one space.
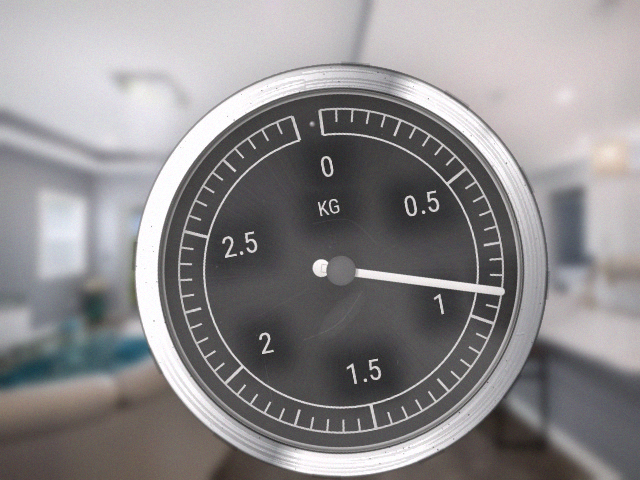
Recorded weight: 0.9 kg
